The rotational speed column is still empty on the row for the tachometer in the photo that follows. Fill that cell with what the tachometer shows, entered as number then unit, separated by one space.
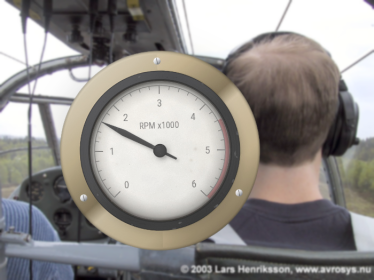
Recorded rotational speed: 1600 rpm
